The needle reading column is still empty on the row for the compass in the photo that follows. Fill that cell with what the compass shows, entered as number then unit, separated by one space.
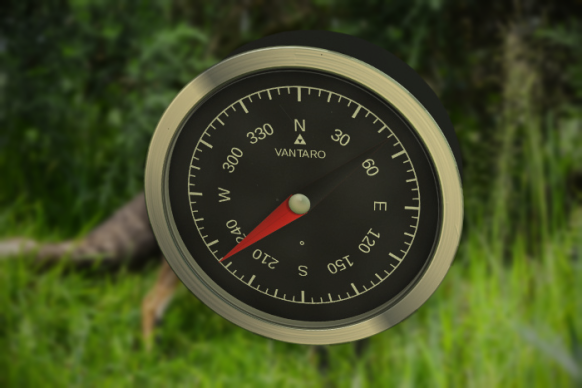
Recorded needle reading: 230 °
